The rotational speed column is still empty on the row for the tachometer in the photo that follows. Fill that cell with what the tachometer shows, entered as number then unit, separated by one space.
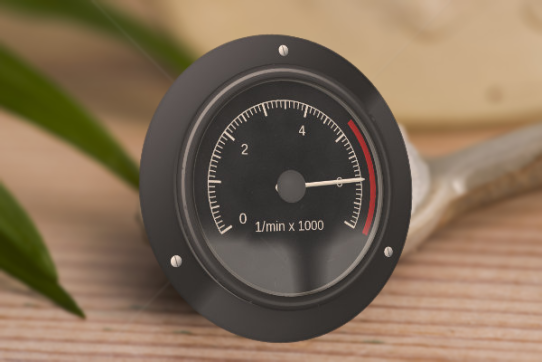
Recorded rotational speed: 6000 rpm
